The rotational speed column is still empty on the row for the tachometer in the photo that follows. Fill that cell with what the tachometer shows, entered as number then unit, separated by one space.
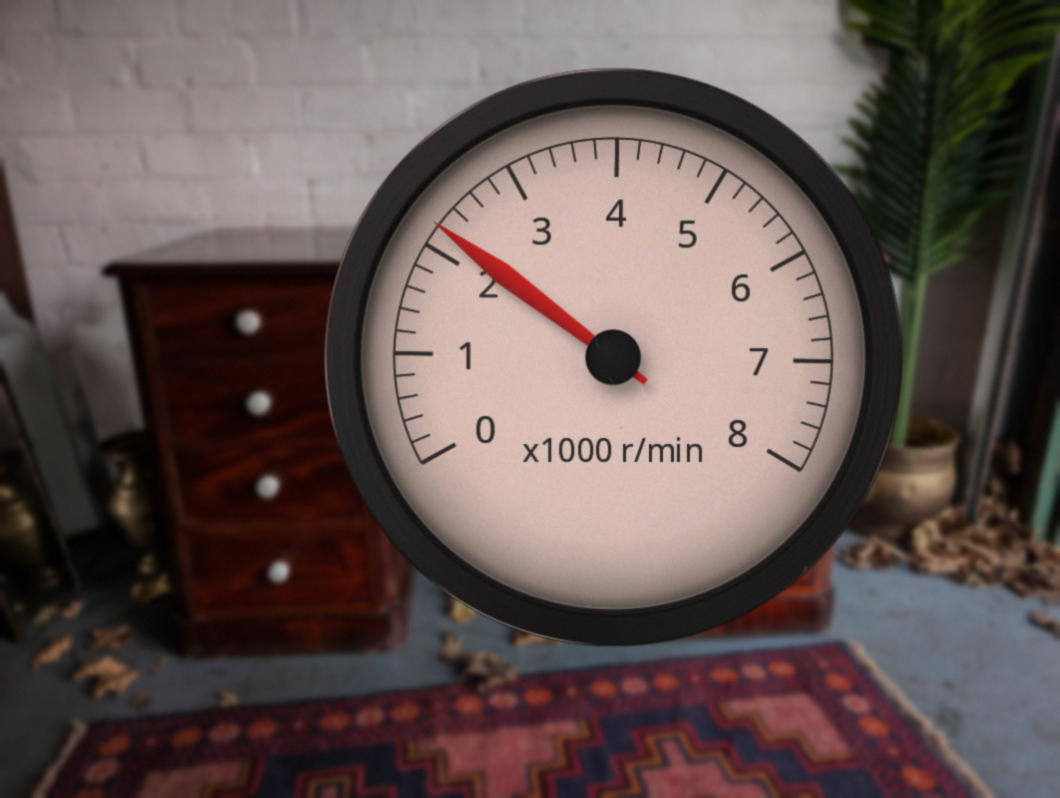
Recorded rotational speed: 2200 rpm
